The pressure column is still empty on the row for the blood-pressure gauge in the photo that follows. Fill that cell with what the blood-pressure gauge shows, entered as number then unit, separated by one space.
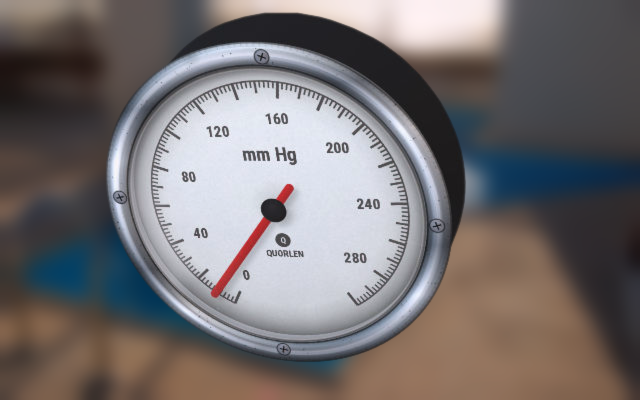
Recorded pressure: 10 mmHg
